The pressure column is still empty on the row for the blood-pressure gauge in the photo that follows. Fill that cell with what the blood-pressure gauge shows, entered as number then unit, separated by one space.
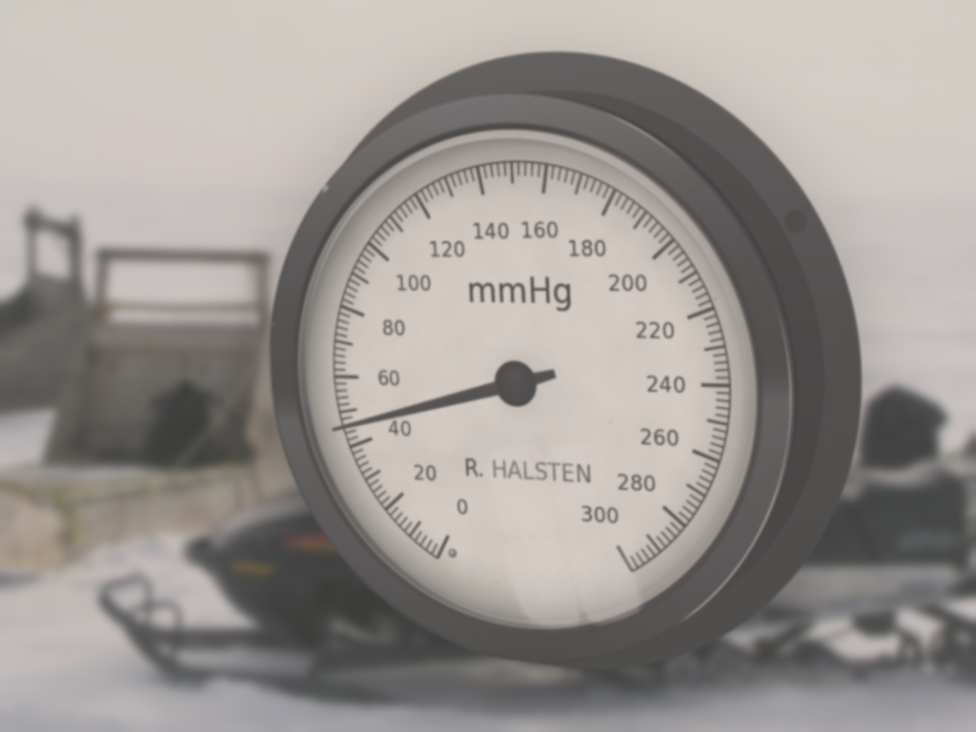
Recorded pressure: 46 mmHg
